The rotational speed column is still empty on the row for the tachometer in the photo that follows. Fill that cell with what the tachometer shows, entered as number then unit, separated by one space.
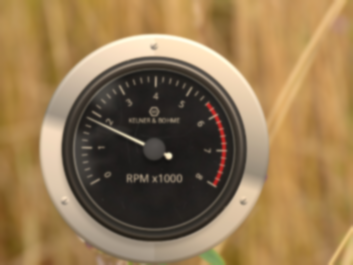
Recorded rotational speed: 1800 rpm
